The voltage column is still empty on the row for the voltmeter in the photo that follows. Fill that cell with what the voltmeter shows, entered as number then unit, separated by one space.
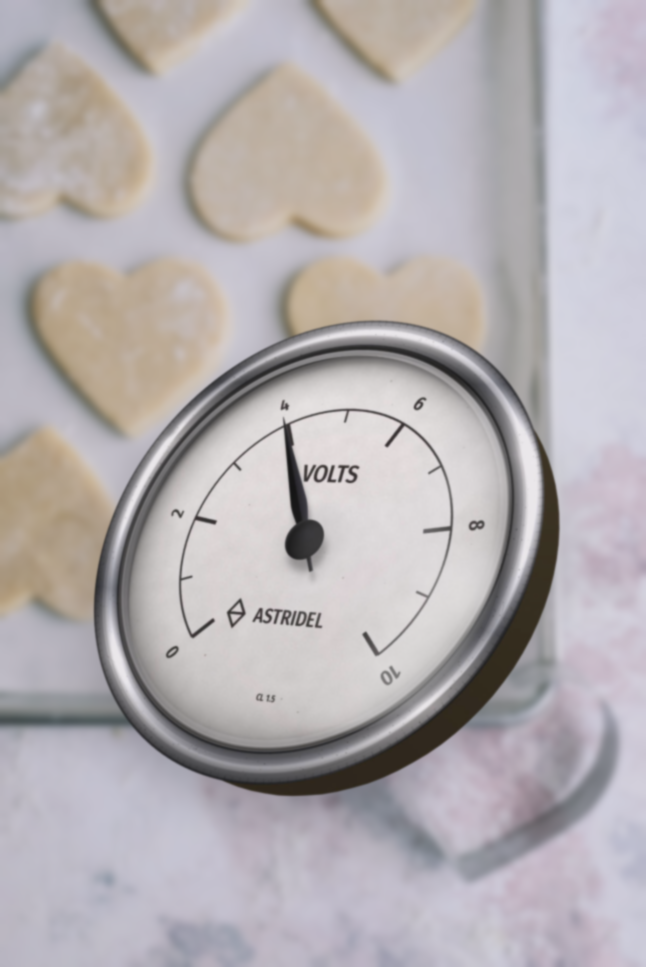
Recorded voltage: 4 V
